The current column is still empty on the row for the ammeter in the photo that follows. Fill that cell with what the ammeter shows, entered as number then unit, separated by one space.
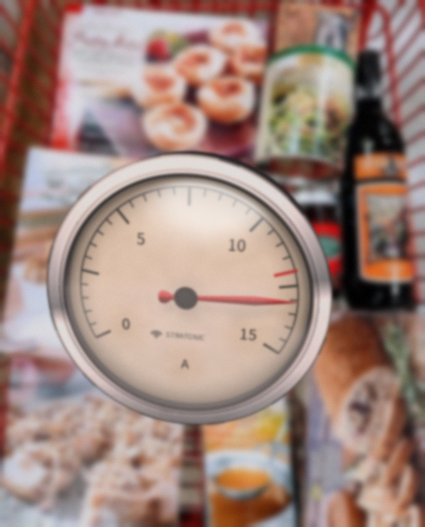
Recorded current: 13 A
